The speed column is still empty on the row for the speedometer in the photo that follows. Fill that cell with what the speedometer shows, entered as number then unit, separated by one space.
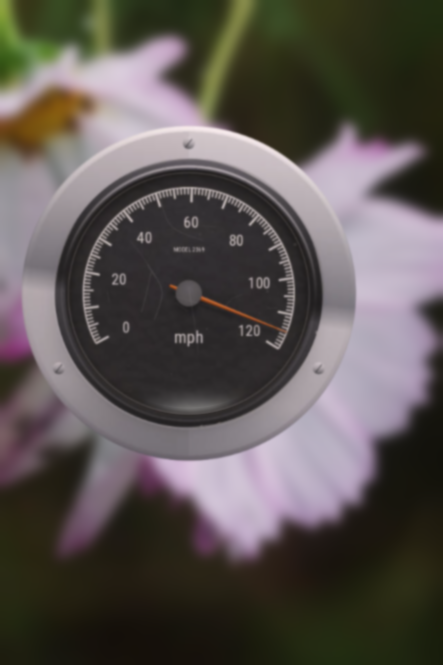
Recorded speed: 115 mph
